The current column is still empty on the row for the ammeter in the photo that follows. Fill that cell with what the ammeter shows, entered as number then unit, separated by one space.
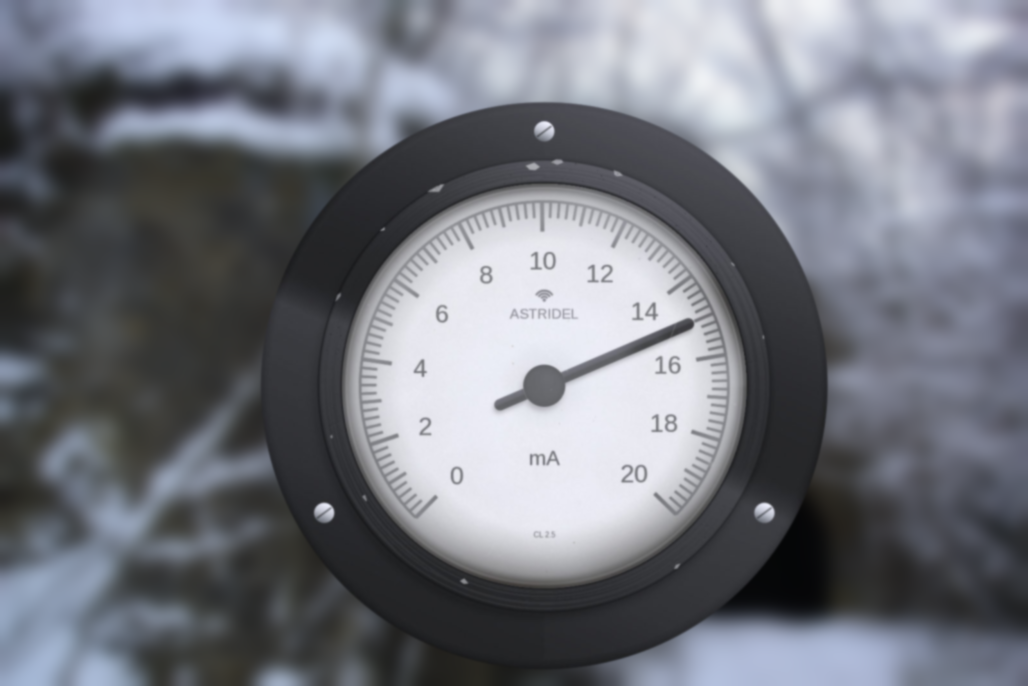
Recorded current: 15 mA
